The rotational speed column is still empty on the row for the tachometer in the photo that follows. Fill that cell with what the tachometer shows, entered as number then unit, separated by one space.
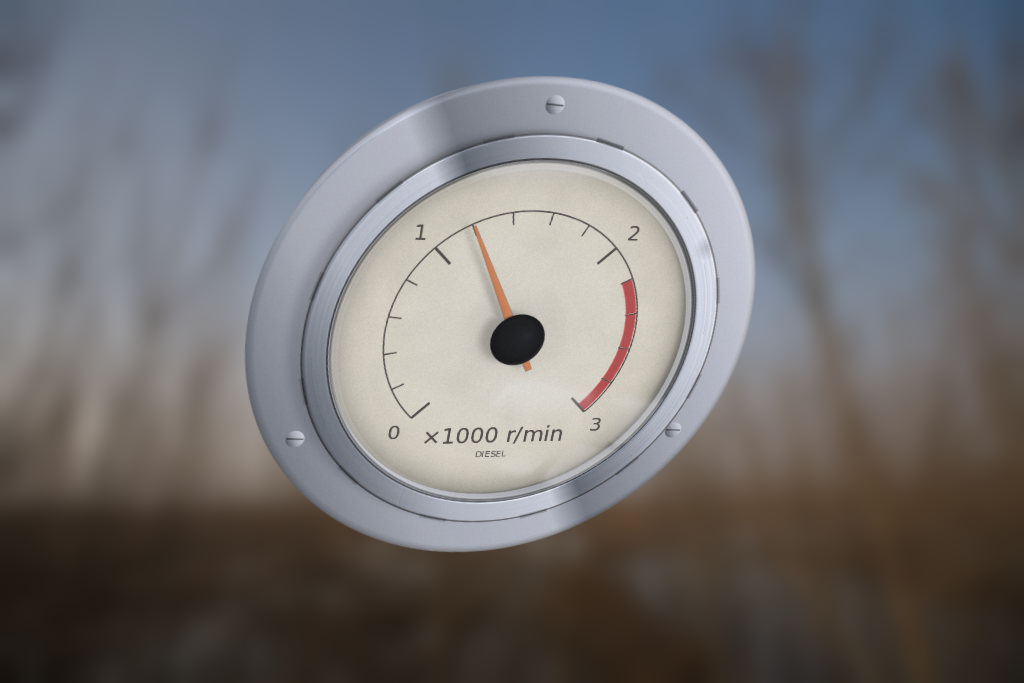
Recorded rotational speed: 1200 rpm
